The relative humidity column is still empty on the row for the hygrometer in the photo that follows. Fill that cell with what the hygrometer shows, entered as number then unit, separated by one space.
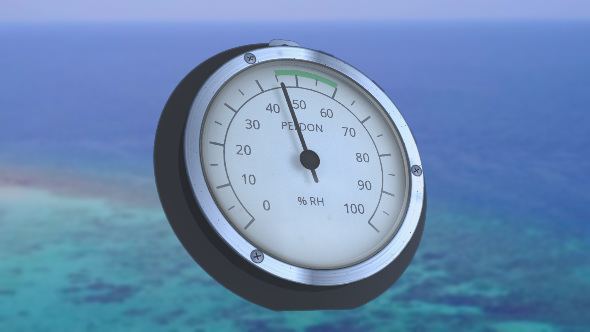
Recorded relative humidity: 45 %
